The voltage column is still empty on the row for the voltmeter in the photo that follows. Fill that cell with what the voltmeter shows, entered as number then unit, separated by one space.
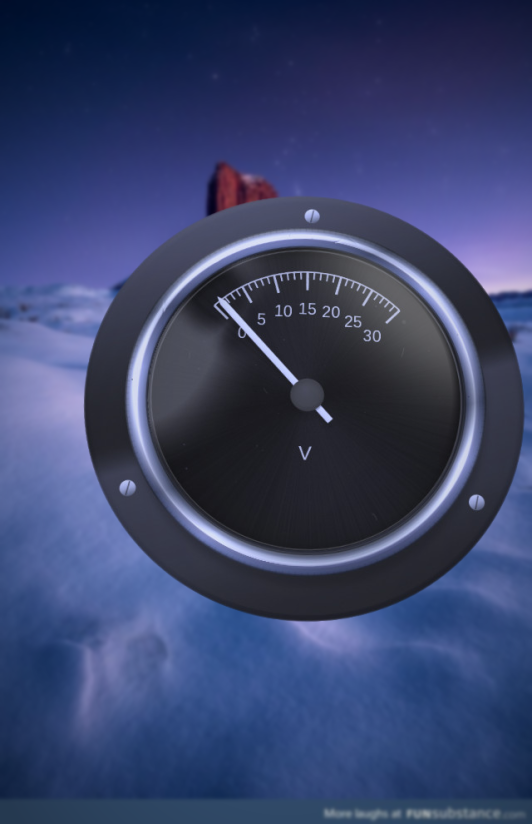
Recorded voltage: 1 V
